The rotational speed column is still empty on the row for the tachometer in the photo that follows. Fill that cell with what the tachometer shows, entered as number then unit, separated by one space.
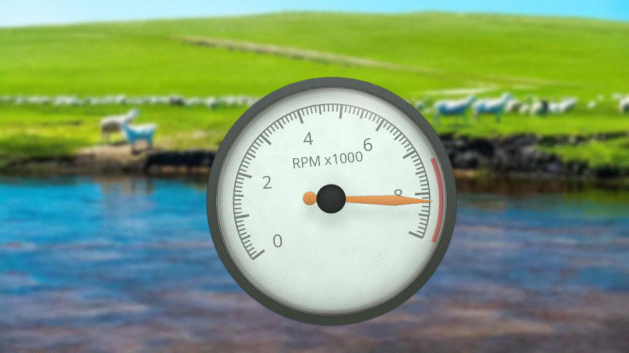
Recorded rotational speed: 8200 rpm
